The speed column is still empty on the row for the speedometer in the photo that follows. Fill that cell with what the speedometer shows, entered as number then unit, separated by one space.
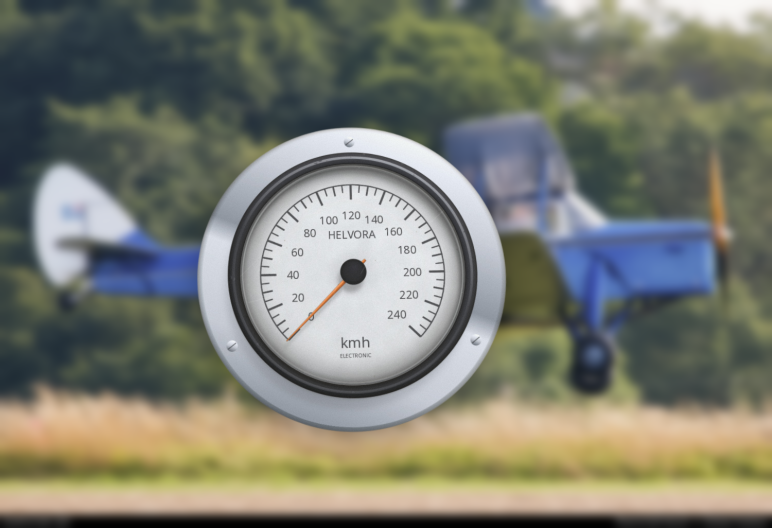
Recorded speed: 0 km/h
